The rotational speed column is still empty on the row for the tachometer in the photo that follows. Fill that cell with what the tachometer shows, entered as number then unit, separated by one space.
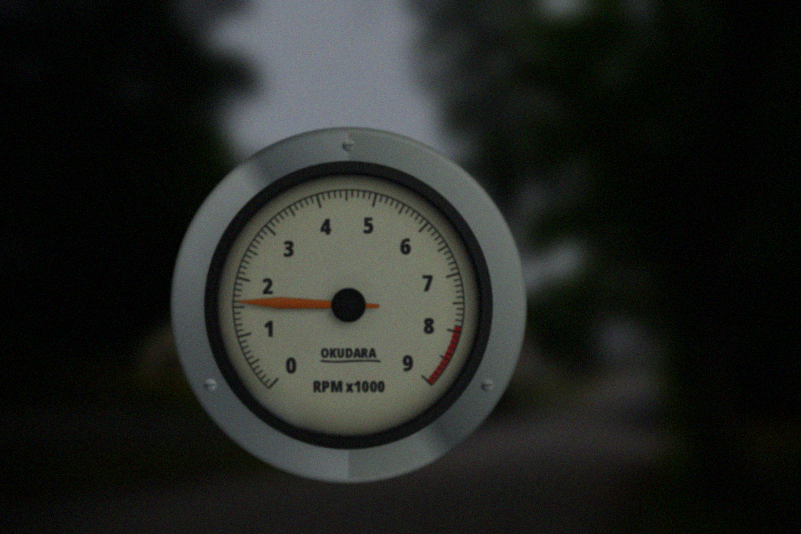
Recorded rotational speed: 1600 rpm
